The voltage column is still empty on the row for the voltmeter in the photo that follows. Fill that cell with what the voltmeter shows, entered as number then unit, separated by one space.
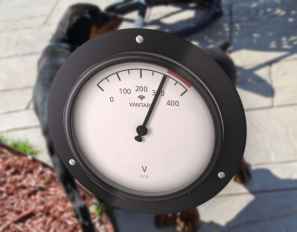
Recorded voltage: 300 V
